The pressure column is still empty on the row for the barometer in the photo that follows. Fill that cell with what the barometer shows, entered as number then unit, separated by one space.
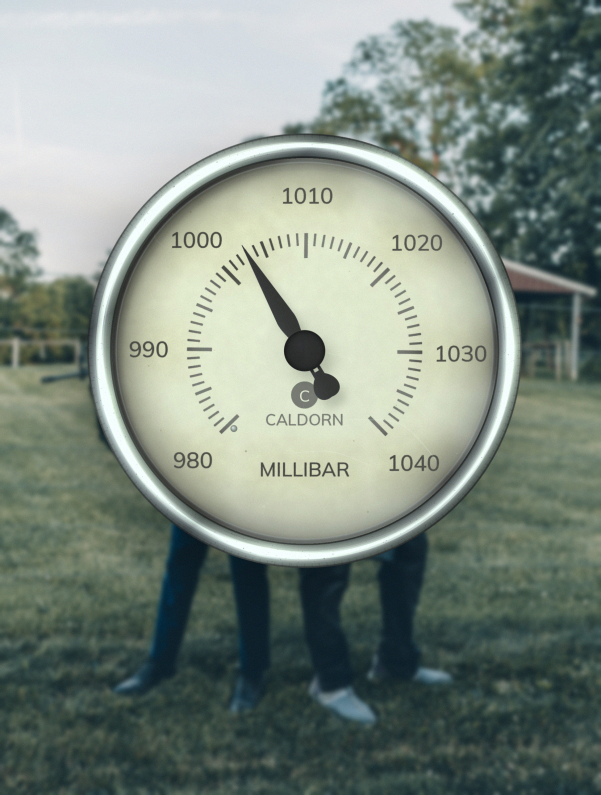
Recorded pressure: 1003 mbar
